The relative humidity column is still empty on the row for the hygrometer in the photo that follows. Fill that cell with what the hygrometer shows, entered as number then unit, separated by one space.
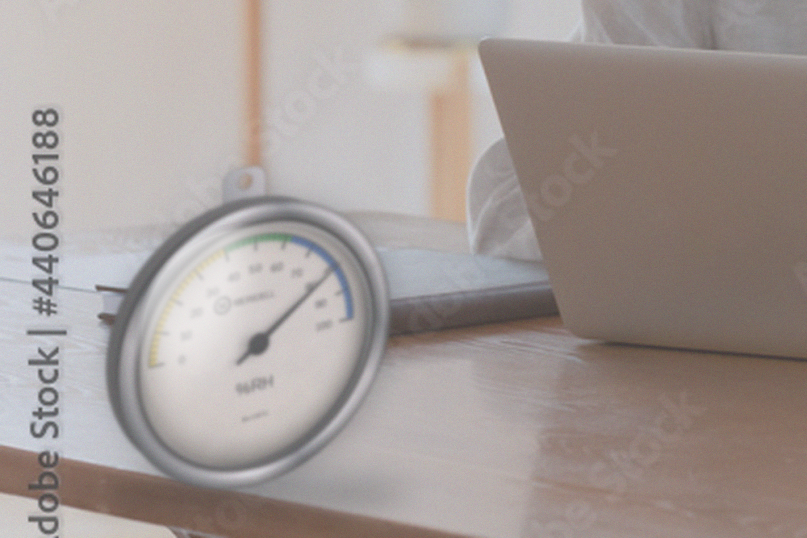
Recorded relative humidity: 80 %
